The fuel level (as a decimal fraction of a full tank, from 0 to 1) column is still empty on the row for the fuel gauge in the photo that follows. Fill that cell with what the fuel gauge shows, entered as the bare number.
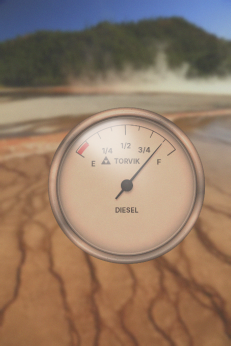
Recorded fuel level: 0.875
